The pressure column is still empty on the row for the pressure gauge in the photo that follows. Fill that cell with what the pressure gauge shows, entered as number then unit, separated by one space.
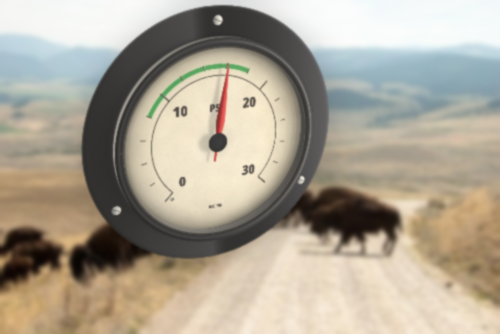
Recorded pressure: 16 psi
